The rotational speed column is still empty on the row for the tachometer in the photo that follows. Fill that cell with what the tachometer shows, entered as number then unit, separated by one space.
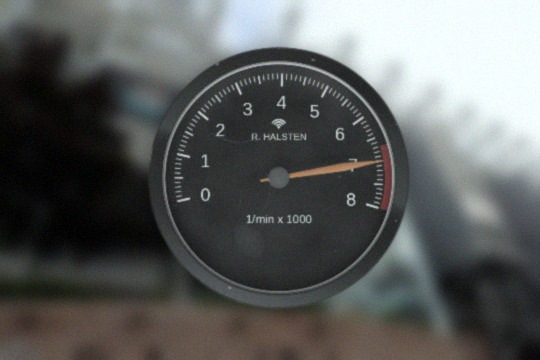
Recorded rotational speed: 7000 rpm
